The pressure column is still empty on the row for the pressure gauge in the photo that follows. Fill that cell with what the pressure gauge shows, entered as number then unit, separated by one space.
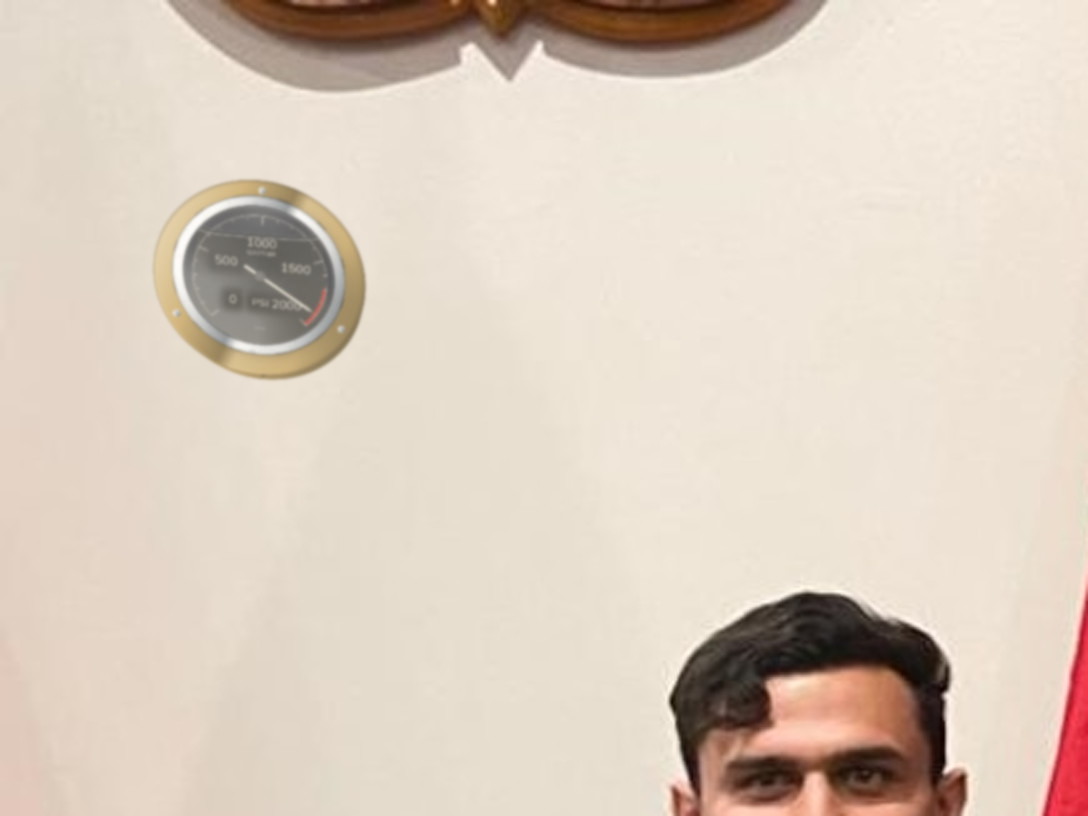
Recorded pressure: 1900 psi
